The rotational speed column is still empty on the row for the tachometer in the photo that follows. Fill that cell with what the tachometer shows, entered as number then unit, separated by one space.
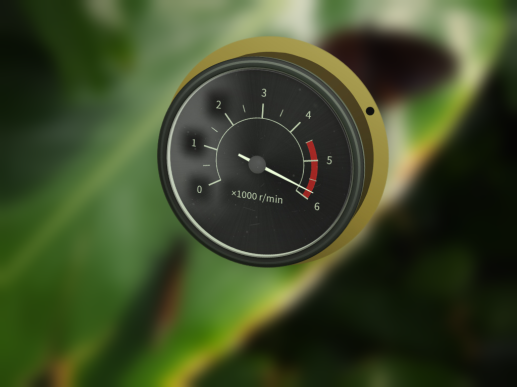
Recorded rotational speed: 5750 rpm
